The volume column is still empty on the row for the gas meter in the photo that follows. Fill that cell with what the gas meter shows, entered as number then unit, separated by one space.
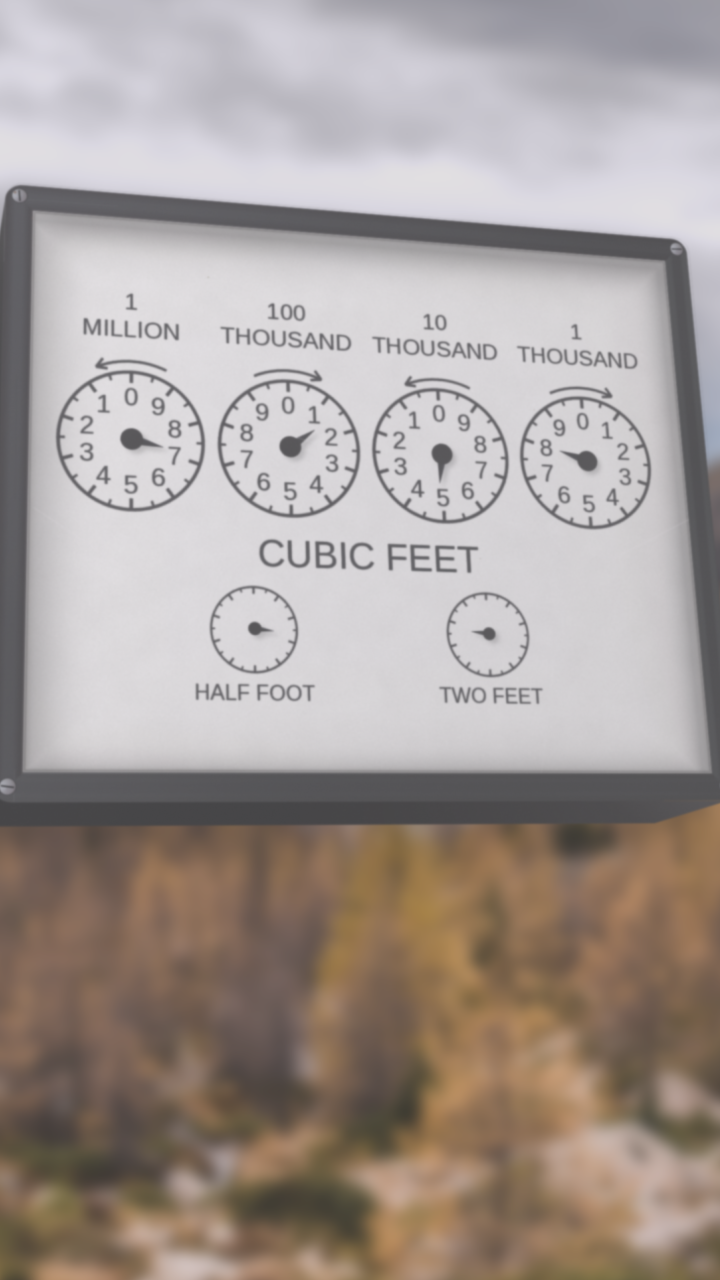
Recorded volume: 714800 ft³
